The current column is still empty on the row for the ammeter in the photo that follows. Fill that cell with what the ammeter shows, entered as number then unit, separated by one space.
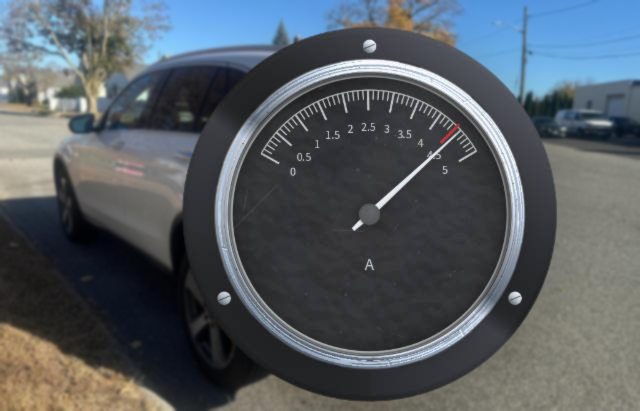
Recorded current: 4.5 A
